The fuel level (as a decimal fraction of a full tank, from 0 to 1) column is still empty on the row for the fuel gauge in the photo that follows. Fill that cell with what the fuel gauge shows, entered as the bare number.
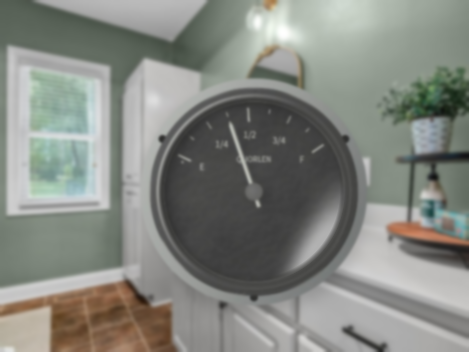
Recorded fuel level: 0.375
